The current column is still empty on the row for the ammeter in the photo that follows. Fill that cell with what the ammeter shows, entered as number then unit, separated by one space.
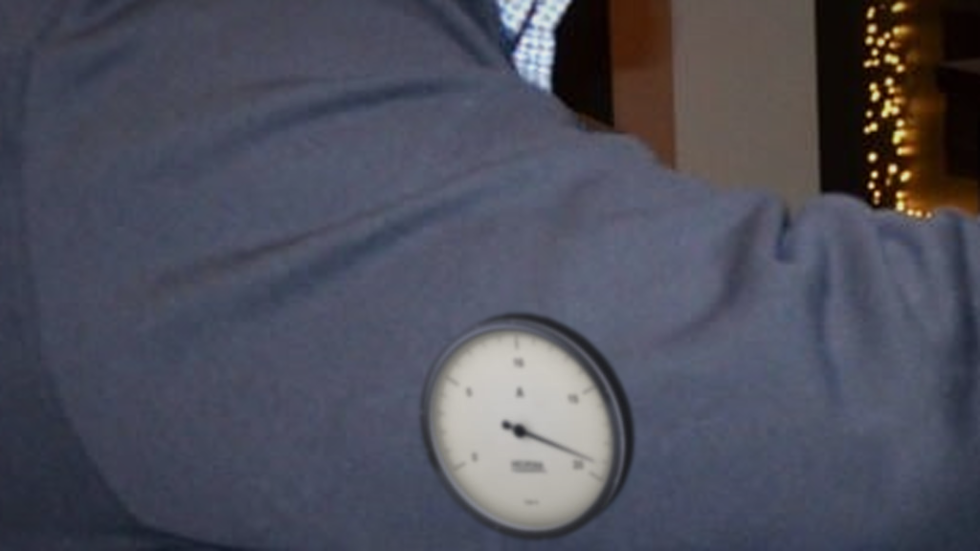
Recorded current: 19 A
